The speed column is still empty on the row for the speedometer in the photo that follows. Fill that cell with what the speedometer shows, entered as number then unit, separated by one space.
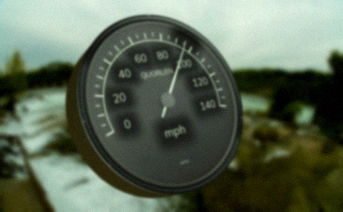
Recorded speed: 95 mph
